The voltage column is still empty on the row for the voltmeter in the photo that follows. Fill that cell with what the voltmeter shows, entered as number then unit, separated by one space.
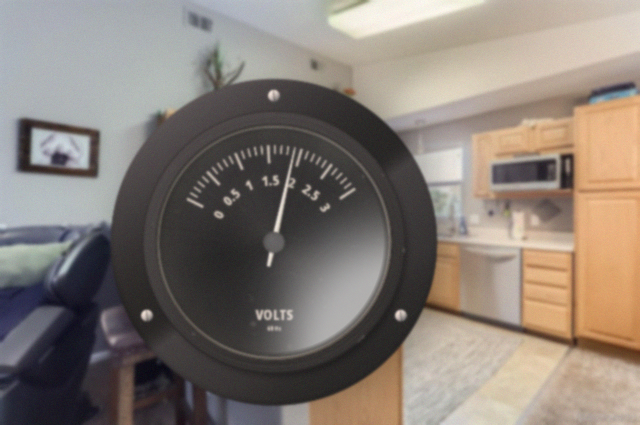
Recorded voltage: 1.9 V
